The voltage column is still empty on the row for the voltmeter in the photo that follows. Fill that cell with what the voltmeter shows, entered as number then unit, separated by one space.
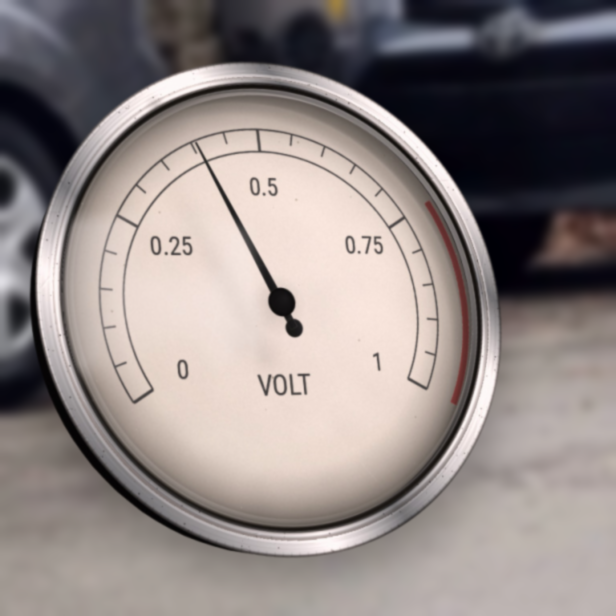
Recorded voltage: 0.4 V
